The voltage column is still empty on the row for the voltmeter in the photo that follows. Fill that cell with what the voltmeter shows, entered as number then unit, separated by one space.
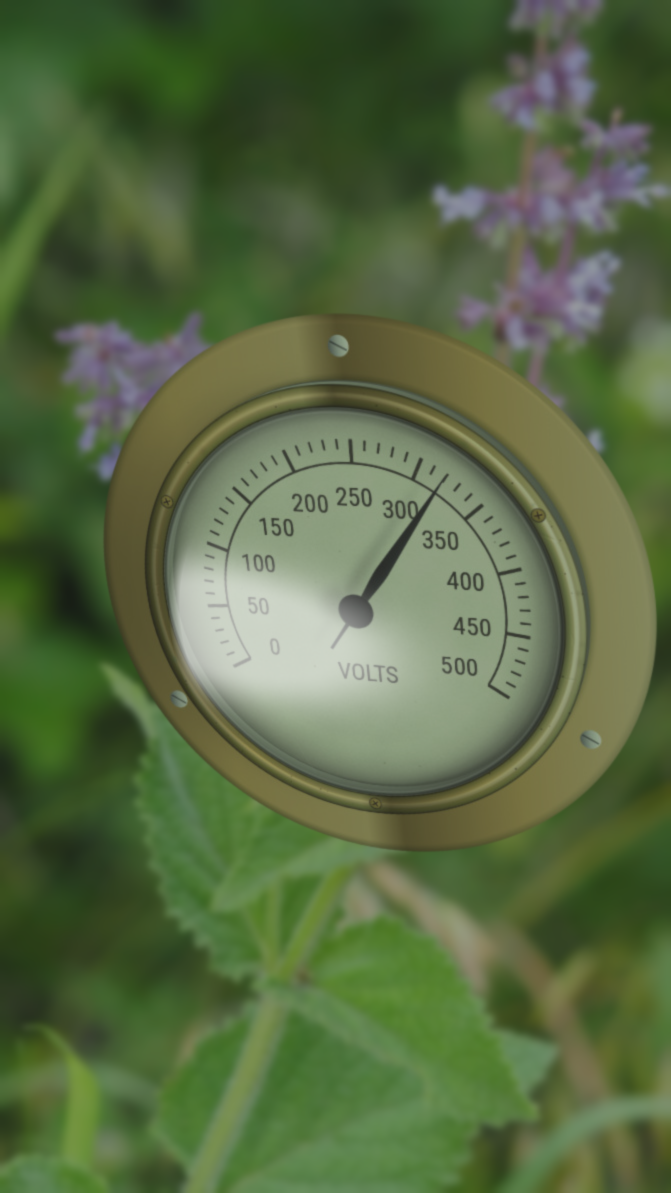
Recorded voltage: 320 V
